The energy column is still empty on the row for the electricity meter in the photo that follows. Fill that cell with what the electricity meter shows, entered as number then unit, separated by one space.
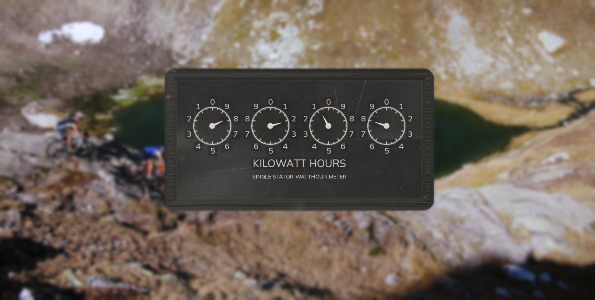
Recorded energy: 8208 kWh
